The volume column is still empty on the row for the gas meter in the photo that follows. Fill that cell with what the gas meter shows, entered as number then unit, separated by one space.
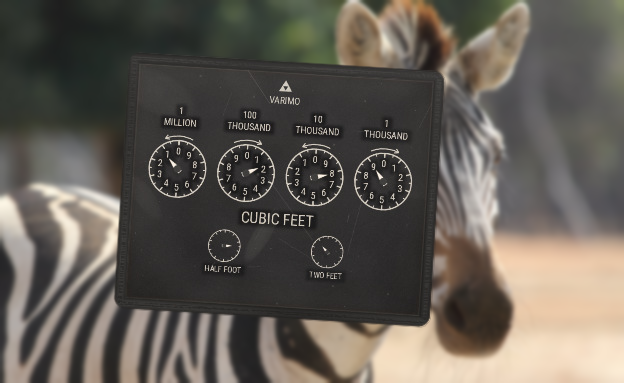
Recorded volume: 117900 ft³
